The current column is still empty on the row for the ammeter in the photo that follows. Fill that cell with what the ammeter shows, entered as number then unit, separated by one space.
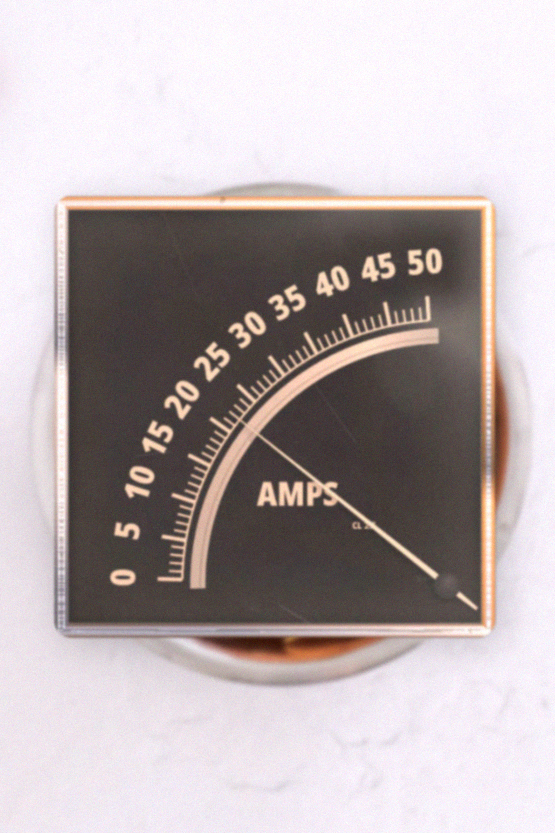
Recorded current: 22 A
